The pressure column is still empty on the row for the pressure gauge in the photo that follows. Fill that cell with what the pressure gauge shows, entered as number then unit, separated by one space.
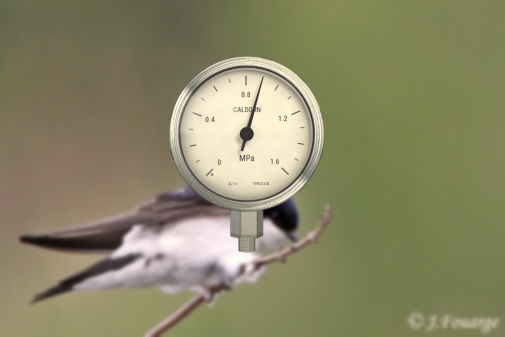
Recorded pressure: 0.9 MPa
